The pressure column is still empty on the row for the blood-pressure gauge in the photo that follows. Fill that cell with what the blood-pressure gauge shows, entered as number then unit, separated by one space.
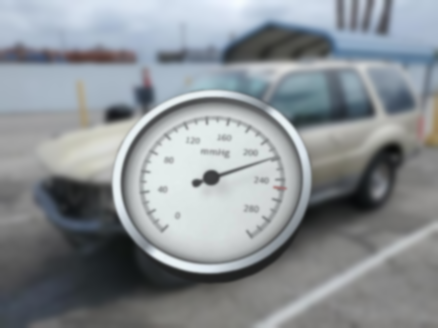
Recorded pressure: 220 mmHg
